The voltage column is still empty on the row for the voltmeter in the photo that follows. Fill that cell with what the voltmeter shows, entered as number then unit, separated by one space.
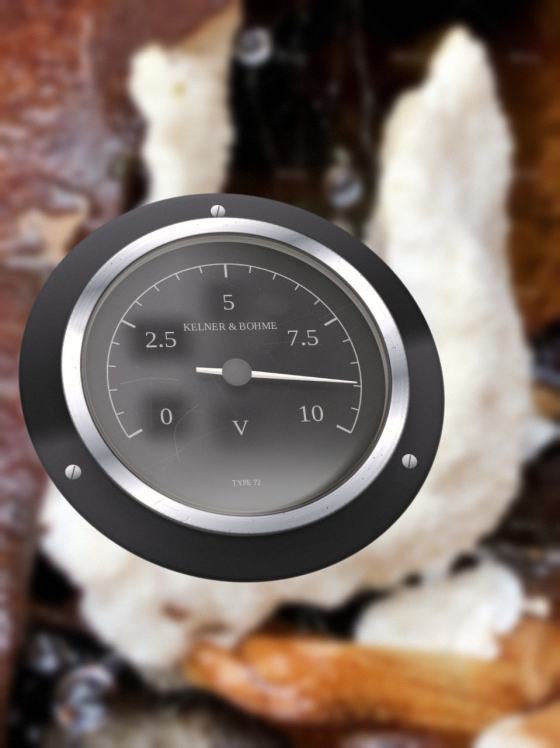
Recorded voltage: 9 V
